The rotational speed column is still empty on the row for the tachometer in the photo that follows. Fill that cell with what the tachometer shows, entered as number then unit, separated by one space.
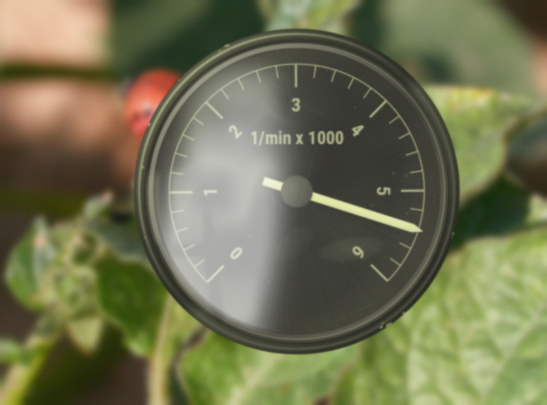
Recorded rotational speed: 5400 rpm
